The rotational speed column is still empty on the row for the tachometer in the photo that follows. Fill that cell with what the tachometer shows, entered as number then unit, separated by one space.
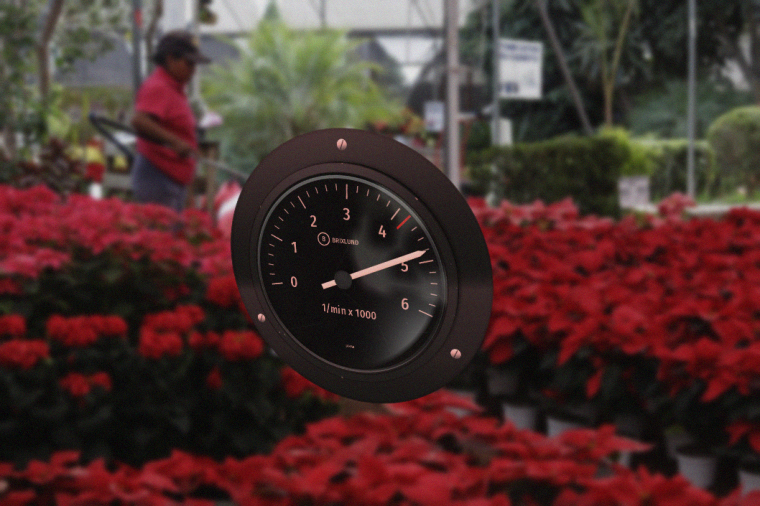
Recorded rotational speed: 4800 rpm
